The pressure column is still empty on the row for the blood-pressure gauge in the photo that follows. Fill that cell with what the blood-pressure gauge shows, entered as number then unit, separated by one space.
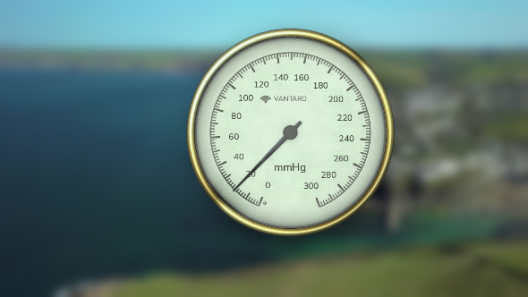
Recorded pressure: 20 mmHg
